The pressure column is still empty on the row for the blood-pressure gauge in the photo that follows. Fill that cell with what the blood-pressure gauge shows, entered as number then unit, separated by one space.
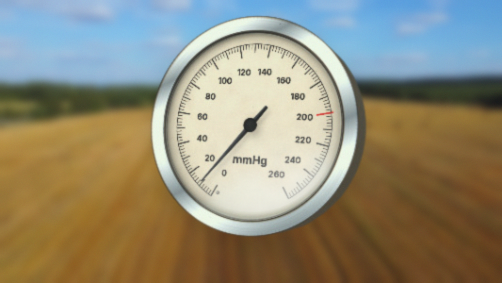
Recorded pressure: 10 mmHg
